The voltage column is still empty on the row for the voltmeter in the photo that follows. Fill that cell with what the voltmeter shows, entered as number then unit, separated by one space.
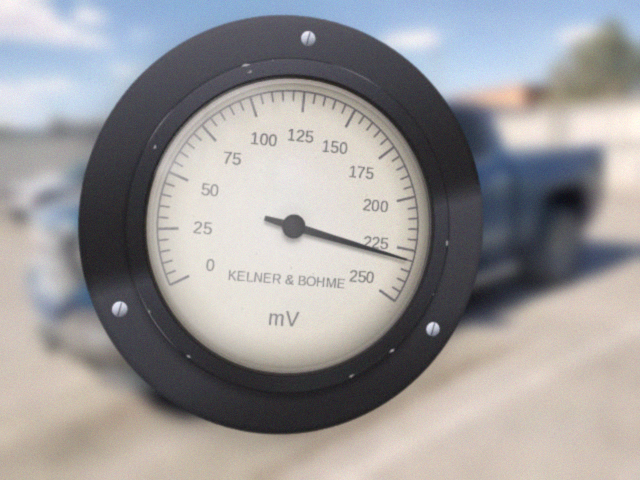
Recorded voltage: 230 mV
